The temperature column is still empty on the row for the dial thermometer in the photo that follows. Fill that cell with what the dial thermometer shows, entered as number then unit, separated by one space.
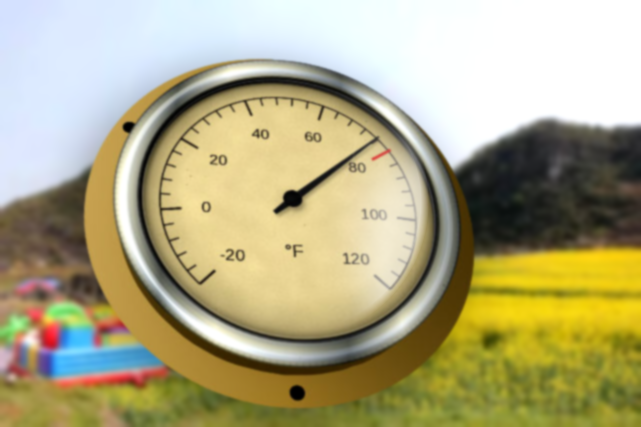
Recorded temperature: 76 °F
